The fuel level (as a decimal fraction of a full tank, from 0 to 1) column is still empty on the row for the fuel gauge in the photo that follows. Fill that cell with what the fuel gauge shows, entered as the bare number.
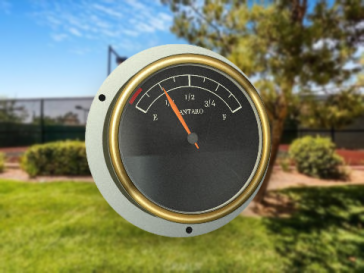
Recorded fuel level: 0.25
